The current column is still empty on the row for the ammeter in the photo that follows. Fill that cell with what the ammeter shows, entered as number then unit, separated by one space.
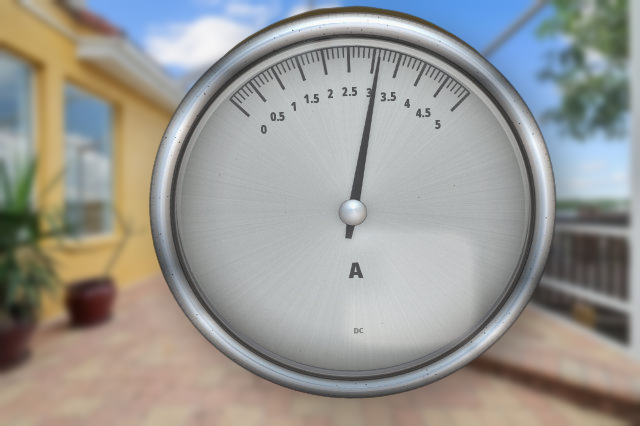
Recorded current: 3.1 A
